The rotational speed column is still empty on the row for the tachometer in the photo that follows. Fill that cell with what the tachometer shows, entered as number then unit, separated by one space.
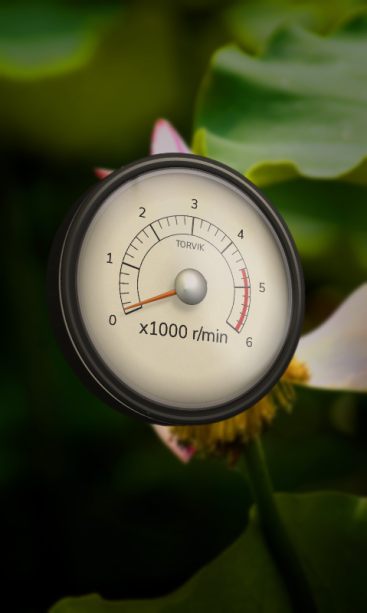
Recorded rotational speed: 100 rpm
